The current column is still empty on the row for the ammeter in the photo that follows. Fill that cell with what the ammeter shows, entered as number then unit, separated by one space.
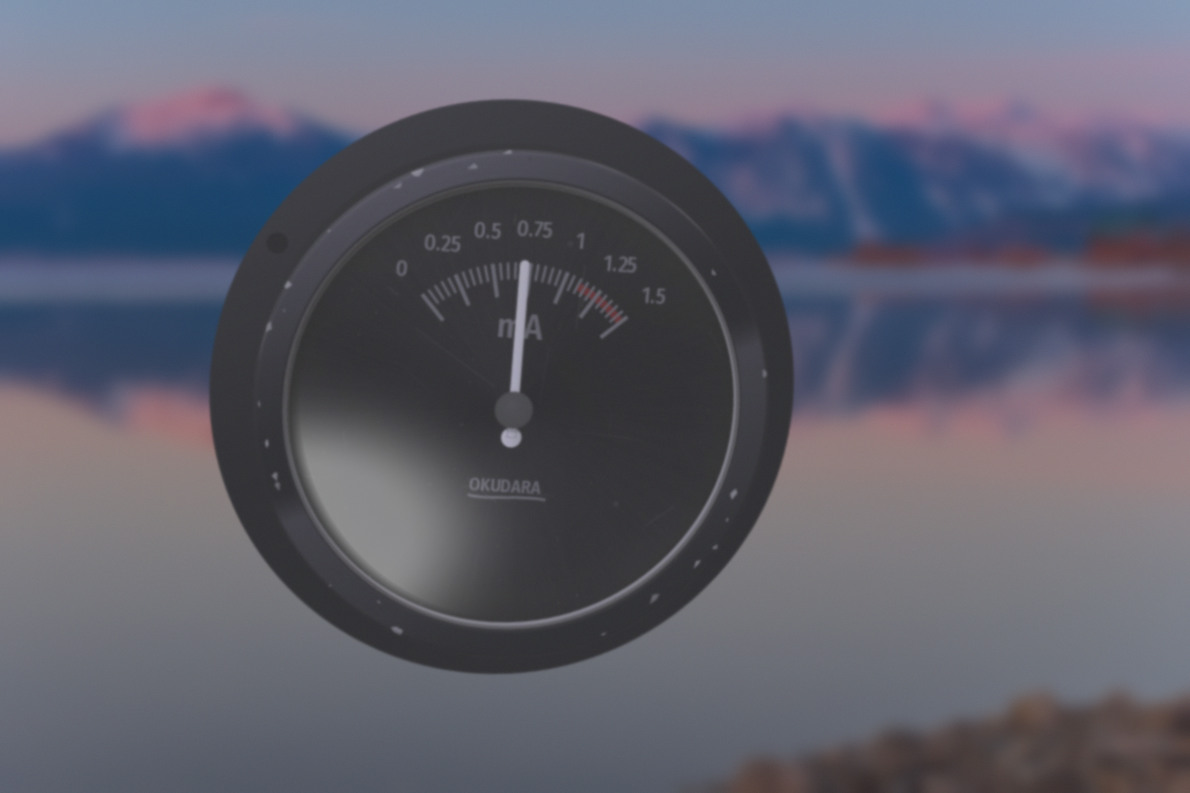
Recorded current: 0.7 mA
